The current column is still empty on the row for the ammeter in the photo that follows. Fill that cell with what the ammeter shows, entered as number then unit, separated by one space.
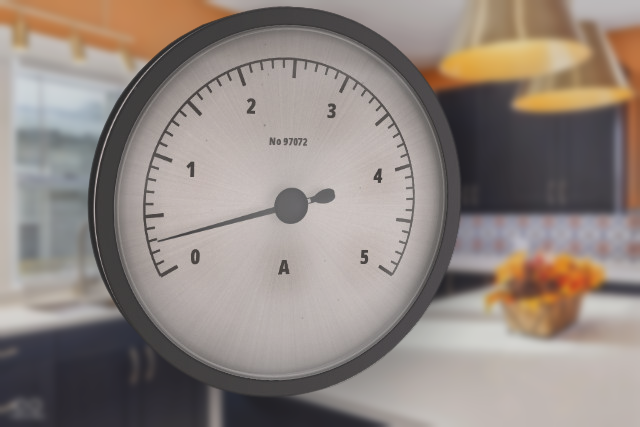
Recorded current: 0.3 A
